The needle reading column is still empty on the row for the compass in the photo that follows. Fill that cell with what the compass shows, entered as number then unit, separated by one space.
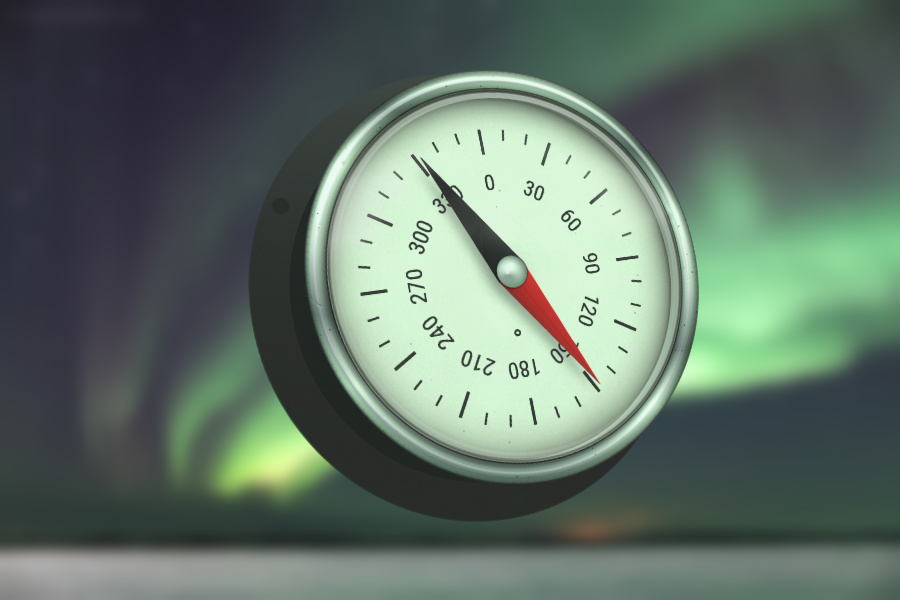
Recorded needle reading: 150 °
